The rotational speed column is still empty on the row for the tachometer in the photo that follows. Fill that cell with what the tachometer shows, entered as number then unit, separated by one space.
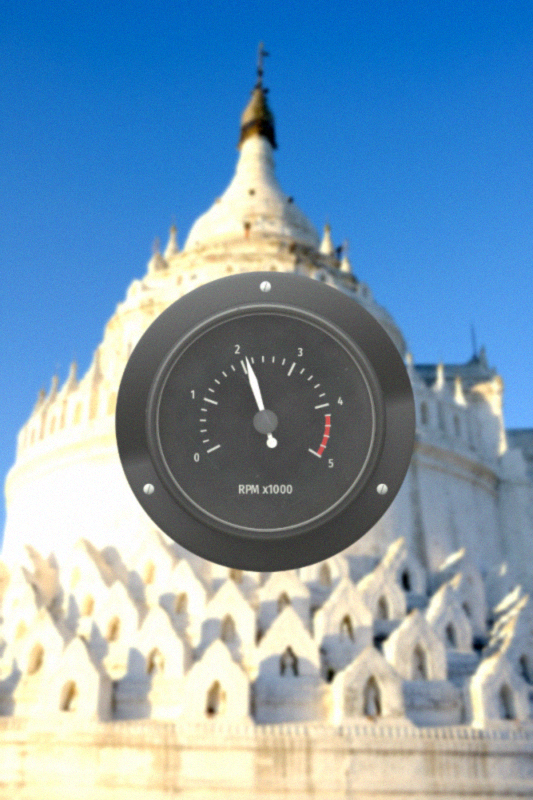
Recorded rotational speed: 2100 rpm
